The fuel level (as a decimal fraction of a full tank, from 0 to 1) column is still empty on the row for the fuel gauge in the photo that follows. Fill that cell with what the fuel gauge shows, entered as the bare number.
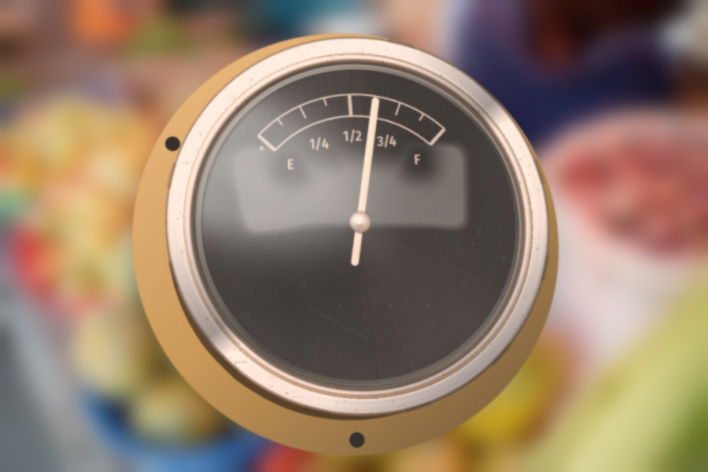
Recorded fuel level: 0.625
